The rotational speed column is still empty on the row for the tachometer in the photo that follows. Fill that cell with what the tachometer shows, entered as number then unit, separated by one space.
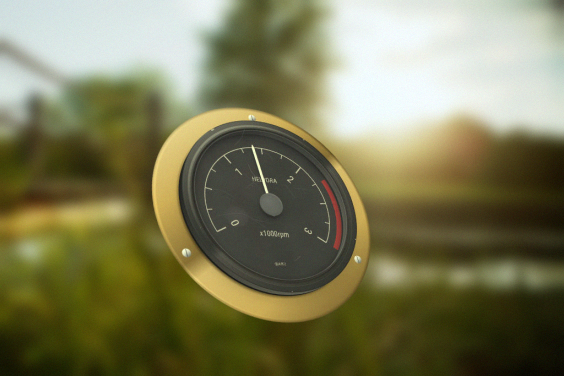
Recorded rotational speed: 1375 rpm
